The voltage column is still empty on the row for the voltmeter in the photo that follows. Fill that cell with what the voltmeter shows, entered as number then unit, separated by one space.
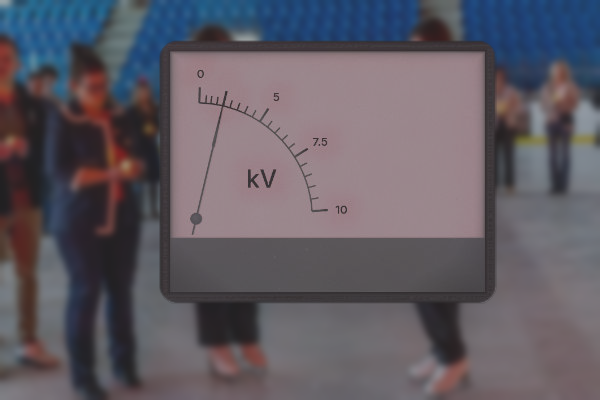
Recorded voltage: 2.5 kV
